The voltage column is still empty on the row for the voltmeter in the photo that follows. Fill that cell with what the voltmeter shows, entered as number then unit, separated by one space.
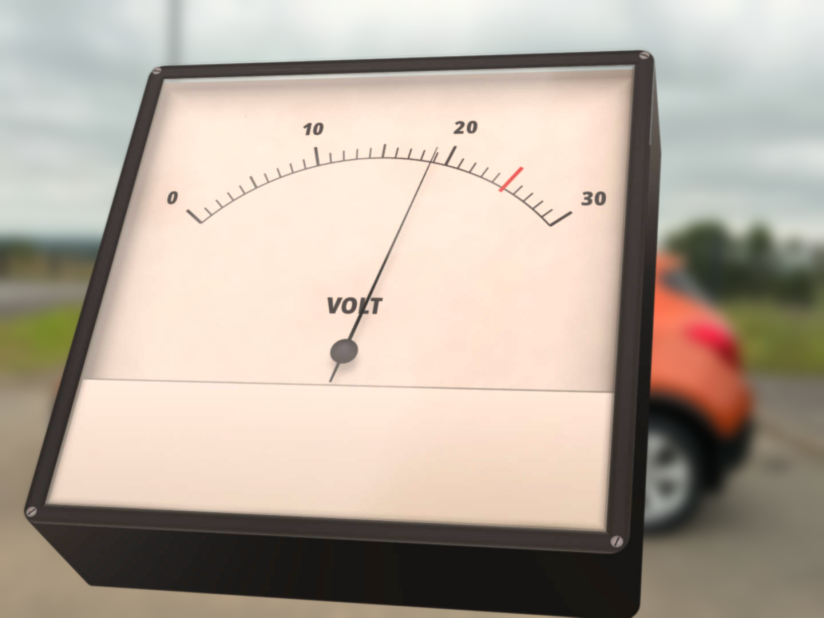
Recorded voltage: 19 V
